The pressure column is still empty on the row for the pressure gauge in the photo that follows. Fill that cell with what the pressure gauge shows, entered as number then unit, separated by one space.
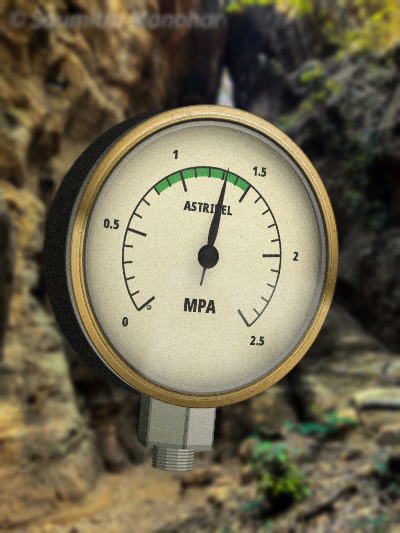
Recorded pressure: 1.3 MPa
